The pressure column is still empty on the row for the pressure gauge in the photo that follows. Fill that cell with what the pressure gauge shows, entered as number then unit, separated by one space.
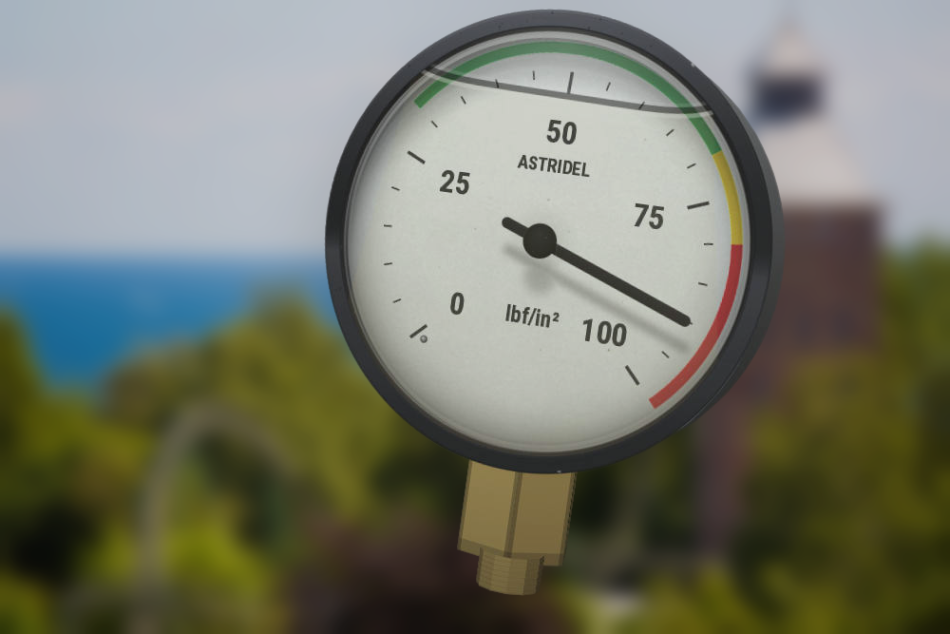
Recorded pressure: 90 psi
